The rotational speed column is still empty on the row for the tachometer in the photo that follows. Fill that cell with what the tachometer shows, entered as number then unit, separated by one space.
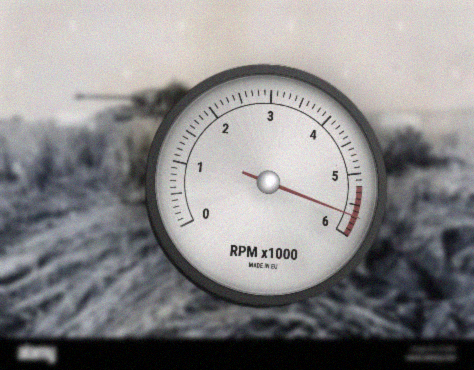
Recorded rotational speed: 5700 rpm
